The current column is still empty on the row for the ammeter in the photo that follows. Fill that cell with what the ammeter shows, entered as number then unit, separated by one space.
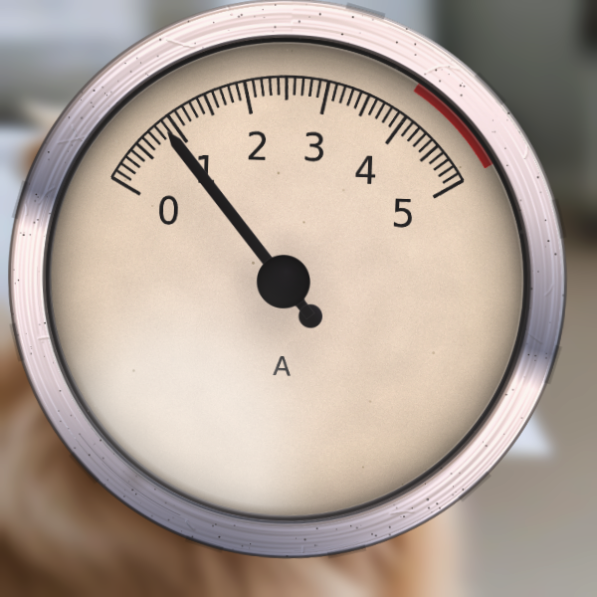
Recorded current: 0.9 A
